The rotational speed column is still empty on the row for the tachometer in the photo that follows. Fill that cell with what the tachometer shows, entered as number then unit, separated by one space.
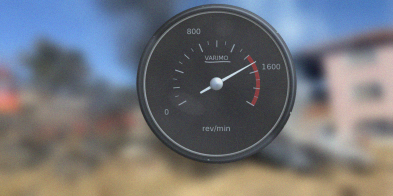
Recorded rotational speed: 1500 rpm
